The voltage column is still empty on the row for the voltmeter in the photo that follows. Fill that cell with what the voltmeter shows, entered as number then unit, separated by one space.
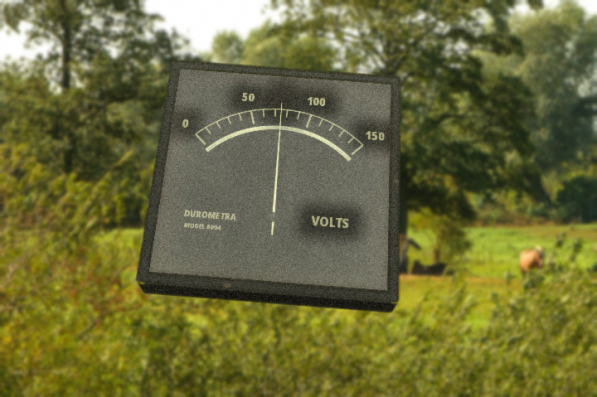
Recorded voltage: 75 V
